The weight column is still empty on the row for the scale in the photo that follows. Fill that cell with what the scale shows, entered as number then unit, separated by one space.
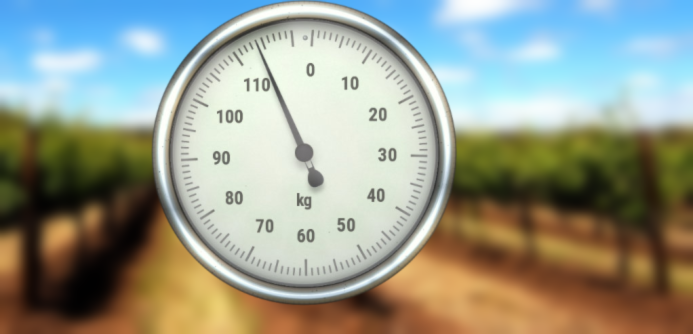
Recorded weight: 114 kg
